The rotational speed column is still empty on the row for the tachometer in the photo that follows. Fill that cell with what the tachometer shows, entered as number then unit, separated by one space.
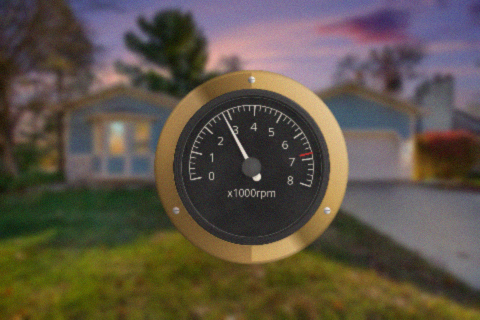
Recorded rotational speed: 2800 rpm
